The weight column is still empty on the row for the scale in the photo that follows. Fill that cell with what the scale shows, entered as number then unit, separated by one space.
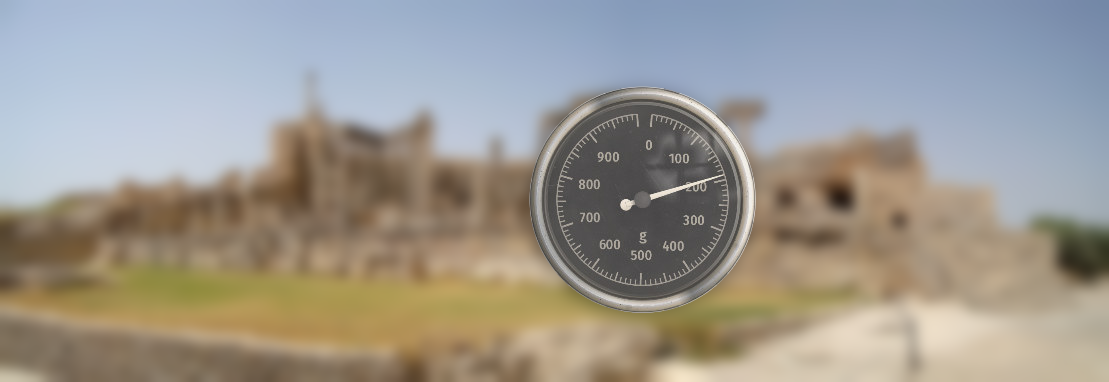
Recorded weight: 190 g
